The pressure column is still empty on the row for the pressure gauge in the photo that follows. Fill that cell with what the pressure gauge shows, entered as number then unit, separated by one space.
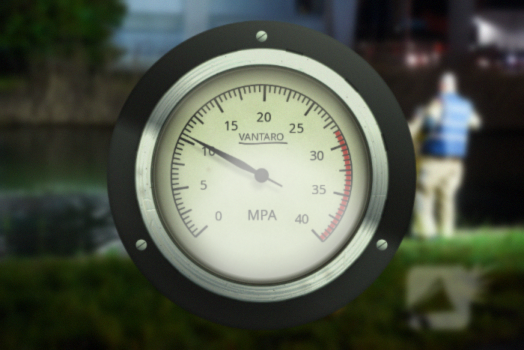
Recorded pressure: 10.5 MPa
